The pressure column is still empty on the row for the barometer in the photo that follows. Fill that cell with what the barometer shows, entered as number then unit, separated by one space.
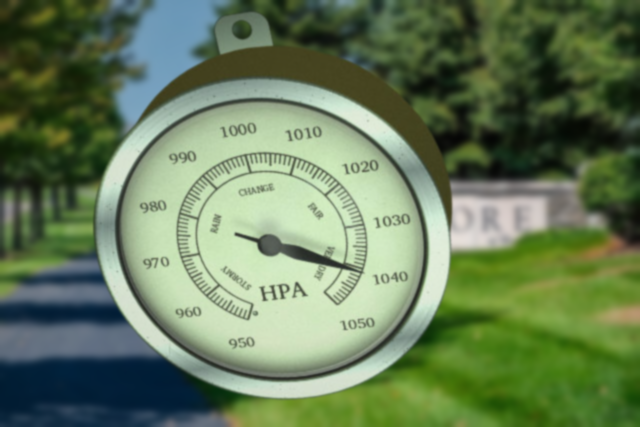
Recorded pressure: 1040 hPa
